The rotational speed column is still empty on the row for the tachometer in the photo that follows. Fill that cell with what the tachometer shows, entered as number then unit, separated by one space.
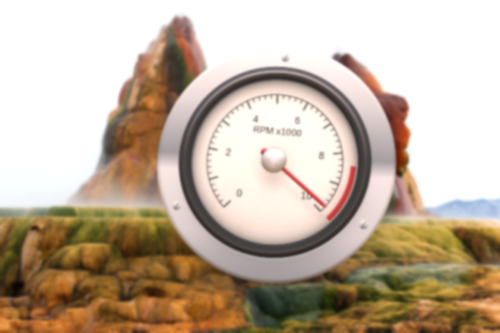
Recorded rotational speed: 9800 rpm
